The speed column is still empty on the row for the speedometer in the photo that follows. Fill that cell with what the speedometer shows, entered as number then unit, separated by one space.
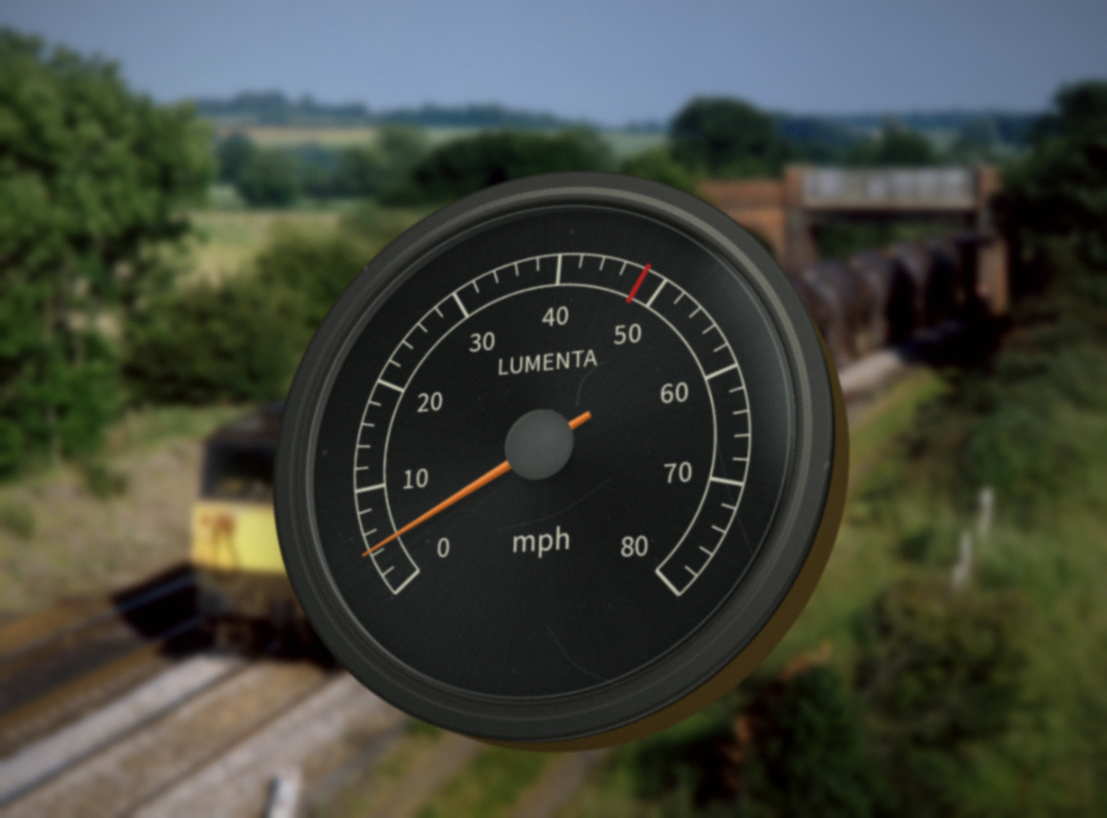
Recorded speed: 4 mph
